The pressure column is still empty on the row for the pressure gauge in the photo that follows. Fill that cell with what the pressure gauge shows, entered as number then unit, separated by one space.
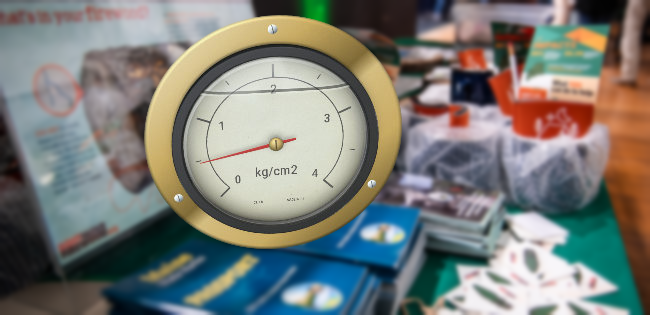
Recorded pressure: 0.5 kg/cm²
